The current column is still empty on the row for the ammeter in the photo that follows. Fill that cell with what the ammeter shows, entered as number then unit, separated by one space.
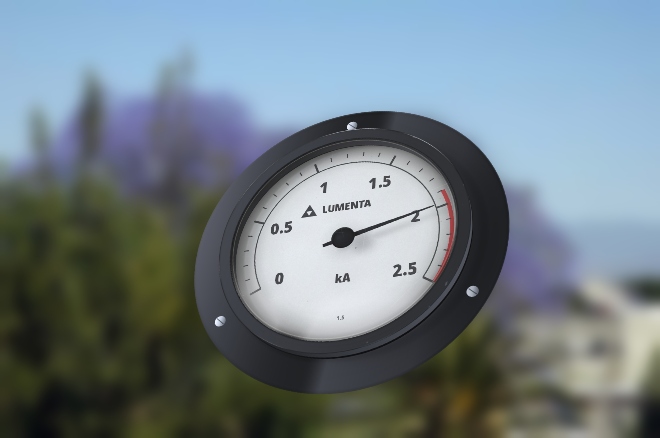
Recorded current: 2 kA
